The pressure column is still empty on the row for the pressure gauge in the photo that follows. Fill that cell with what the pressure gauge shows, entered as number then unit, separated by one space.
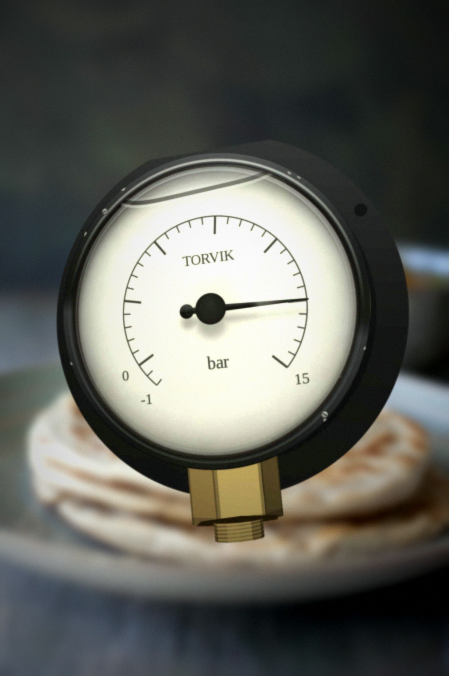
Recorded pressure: 12.5 bar
